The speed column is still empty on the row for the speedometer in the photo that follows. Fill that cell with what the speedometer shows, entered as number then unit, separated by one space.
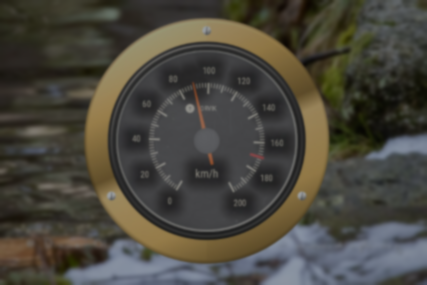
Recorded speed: 90 km/h
